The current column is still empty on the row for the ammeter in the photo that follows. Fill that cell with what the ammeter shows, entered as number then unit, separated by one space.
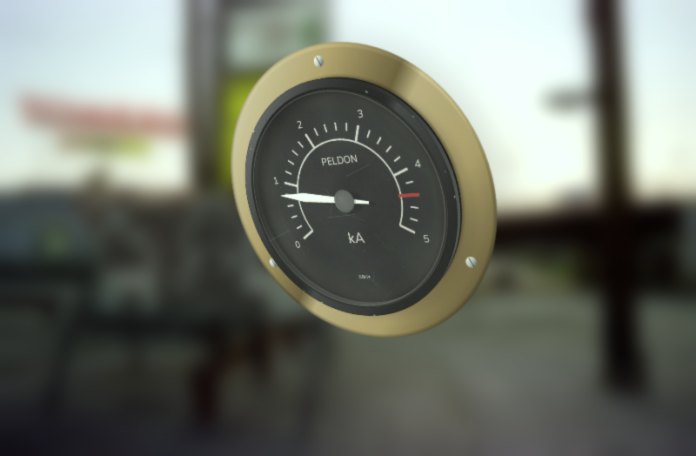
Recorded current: 0.8 kA
